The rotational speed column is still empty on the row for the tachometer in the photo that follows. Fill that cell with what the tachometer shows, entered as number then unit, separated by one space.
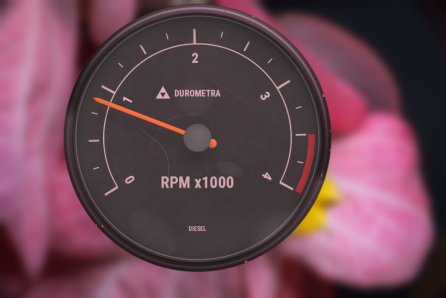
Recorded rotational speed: 875 rpm
